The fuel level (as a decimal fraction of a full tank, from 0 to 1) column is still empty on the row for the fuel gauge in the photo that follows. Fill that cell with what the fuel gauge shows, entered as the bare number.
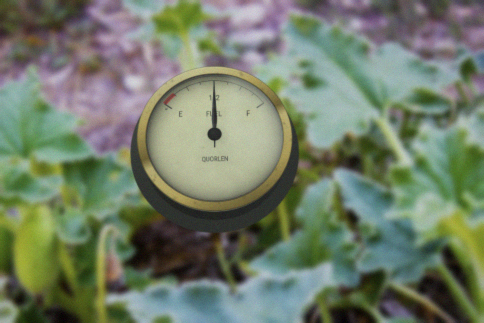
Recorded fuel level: 0.5
